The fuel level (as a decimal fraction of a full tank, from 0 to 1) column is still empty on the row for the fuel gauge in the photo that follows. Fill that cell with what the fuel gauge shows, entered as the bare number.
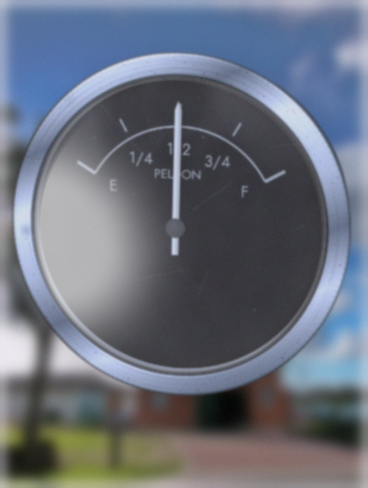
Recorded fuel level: 0.5
